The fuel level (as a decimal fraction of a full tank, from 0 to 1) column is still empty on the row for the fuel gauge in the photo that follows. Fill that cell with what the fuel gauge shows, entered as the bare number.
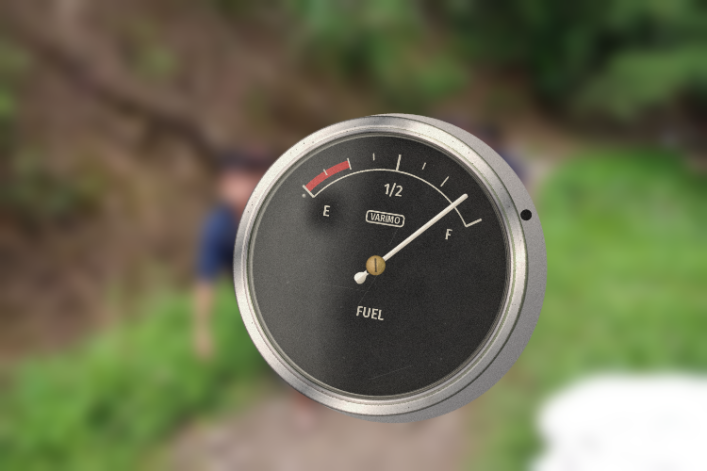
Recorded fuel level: 0.875
